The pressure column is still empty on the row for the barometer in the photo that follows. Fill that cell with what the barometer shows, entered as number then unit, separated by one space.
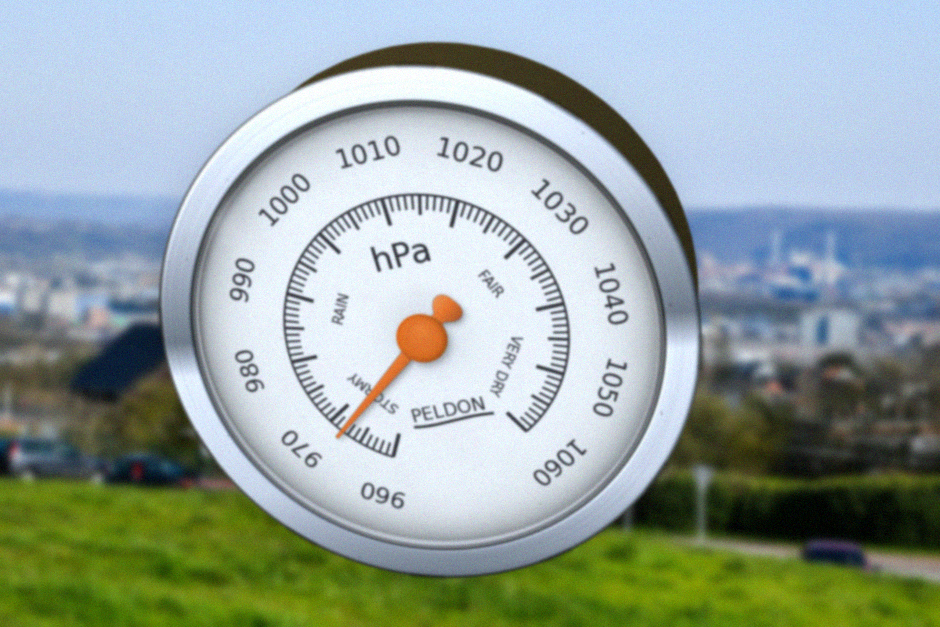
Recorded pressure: 968 hPa
